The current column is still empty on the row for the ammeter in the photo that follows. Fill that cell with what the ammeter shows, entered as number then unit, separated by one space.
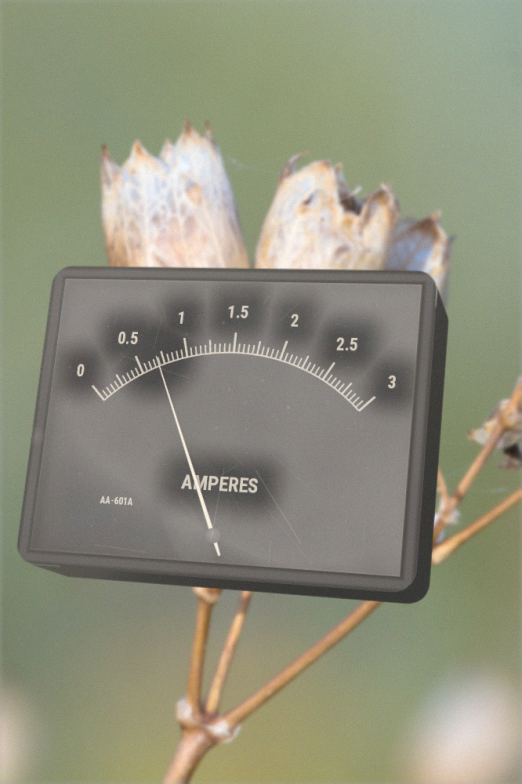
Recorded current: 0.7 A
